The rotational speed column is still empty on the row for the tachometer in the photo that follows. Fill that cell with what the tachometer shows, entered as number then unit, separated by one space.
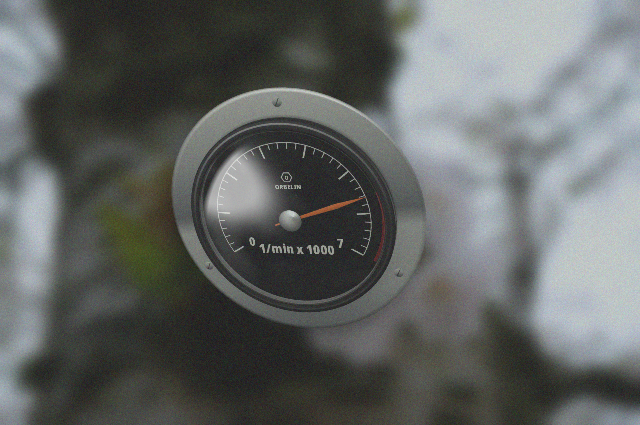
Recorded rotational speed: 5600 rpm
